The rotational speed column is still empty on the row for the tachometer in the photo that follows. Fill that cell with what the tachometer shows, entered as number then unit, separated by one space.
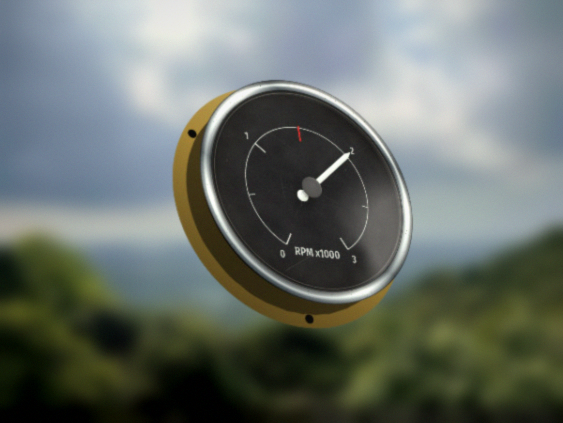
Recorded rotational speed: 2000 rpm
